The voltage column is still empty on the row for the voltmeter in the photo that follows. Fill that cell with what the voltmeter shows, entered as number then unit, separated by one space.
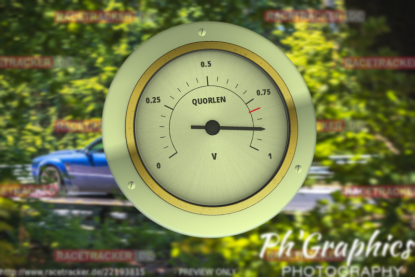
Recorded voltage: 0.9 V
